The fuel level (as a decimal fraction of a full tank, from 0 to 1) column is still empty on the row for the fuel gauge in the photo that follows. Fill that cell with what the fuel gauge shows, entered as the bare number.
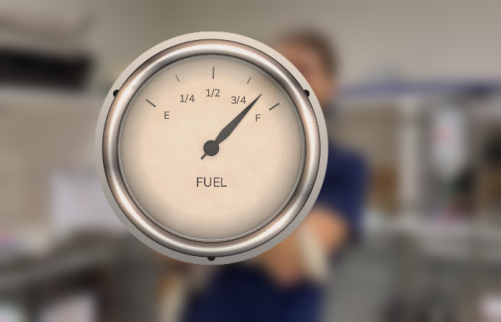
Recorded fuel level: 0.875
